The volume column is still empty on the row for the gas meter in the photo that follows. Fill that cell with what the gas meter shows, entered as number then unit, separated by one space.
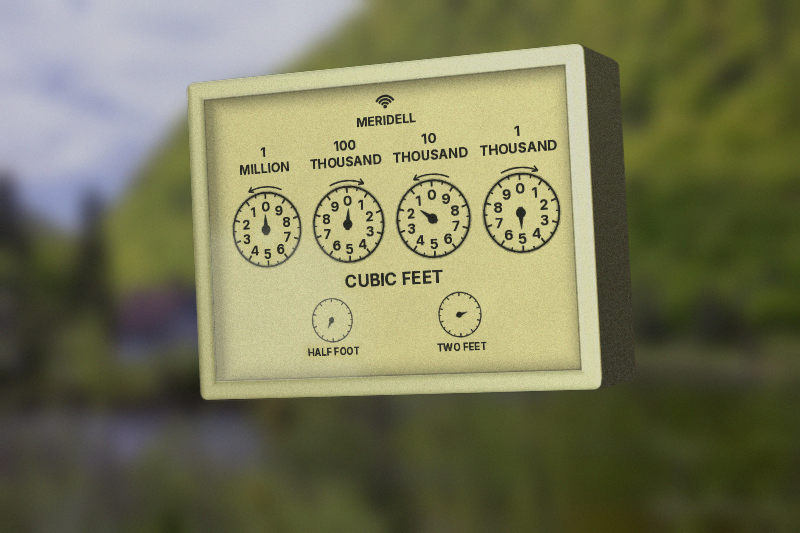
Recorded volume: 1500 ft³
